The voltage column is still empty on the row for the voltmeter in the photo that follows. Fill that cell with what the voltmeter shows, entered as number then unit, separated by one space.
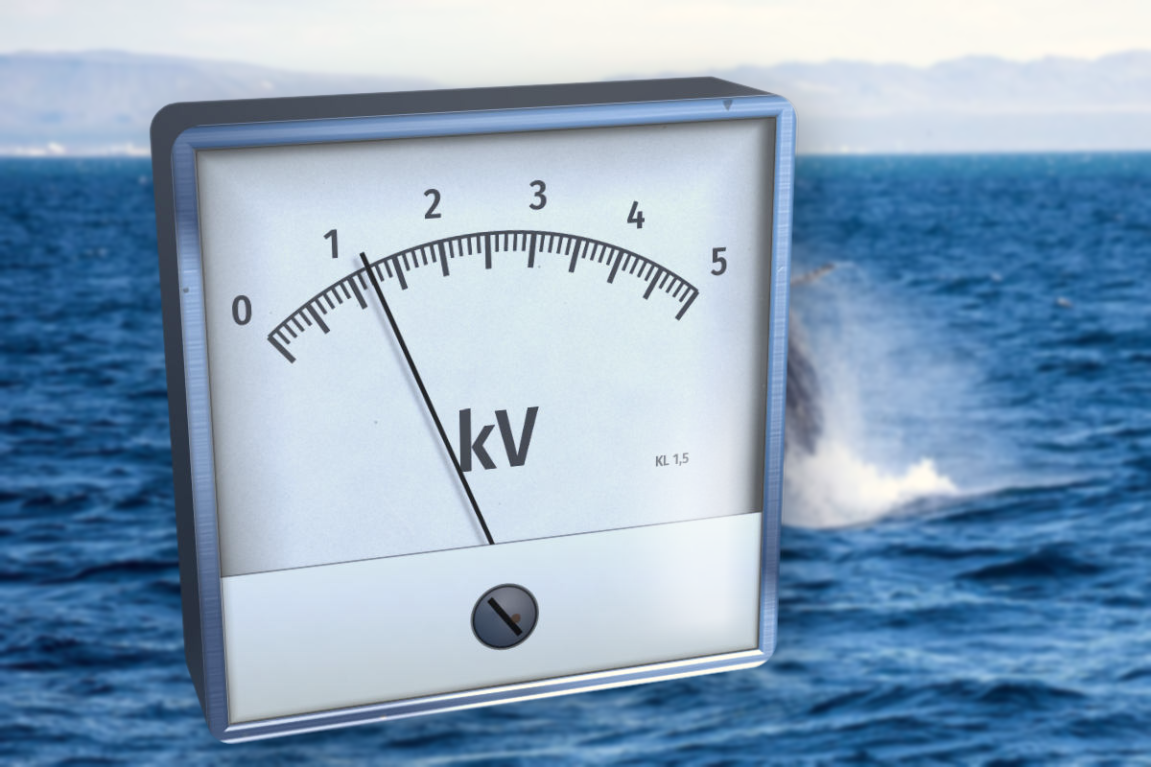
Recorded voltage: 1.2 kV
